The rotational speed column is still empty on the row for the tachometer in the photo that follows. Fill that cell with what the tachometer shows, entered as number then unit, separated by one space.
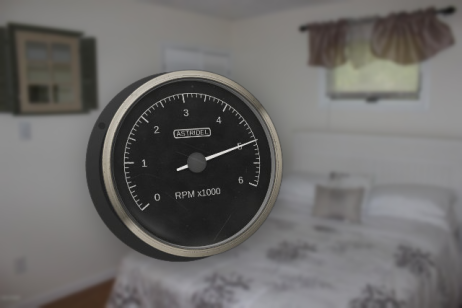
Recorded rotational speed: 5000 rpm
